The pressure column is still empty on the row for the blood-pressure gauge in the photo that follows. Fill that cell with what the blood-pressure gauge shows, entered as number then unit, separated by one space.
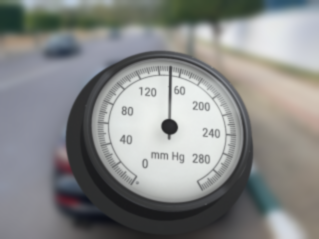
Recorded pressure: 150 mmHg
